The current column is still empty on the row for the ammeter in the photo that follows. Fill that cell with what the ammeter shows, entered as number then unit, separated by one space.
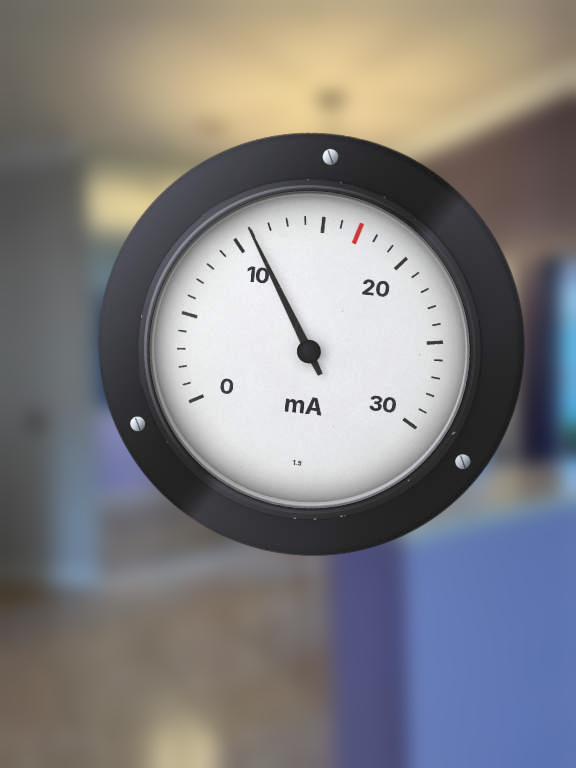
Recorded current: 11 mA
